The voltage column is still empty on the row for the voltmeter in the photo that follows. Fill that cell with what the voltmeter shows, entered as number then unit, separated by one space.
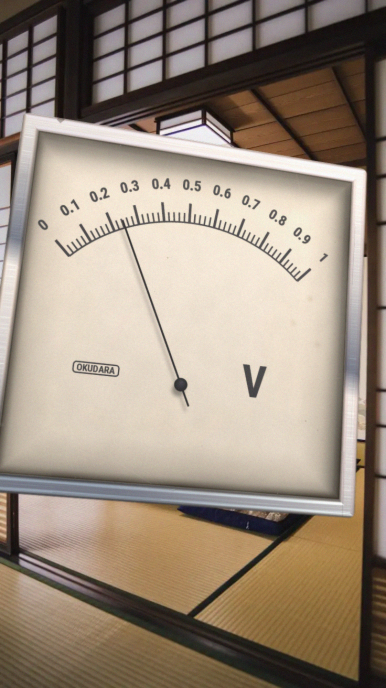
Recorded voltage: 0.24 V
